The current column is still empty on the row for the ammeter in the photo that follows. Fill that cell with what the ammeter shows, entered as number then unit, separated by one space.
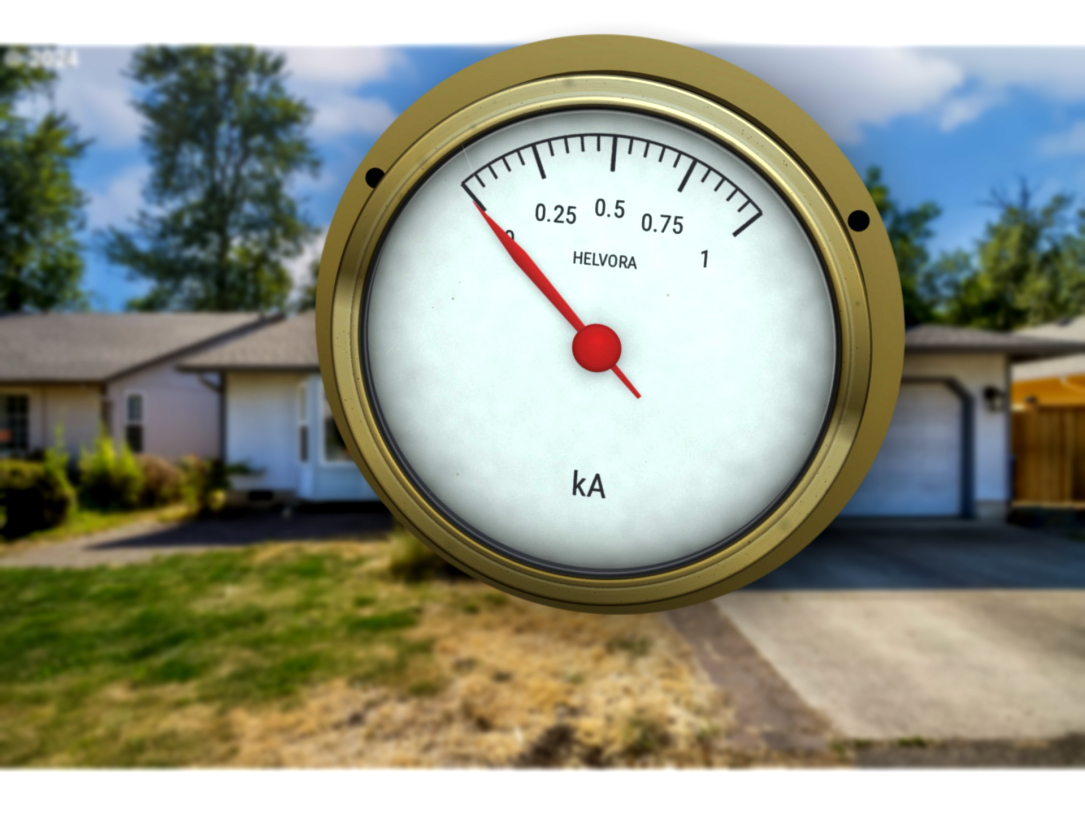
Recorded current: 0 kA
